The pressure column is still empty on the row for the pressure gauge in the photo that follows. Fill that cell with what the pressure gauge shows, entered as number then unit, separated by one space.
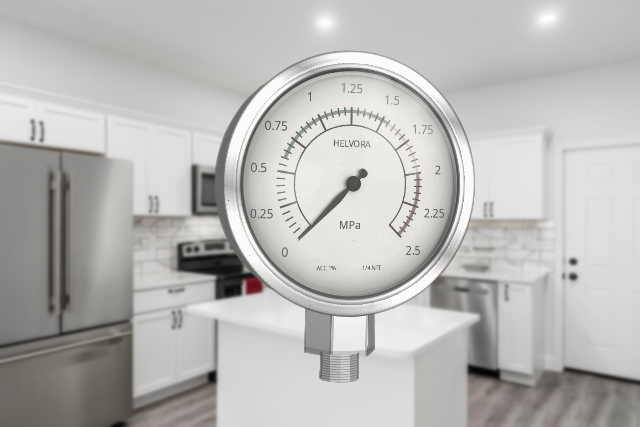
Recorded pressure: 0 MPa
